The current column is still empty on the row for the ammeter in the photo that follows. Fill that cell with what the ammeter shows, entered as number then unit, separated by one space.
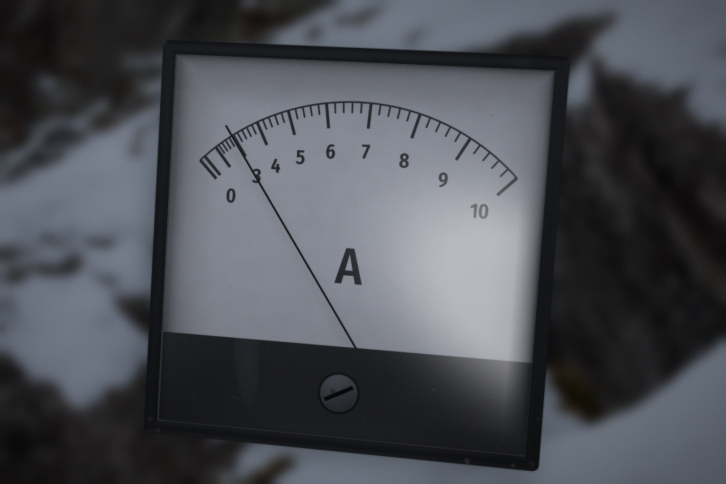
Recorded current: 3 A
